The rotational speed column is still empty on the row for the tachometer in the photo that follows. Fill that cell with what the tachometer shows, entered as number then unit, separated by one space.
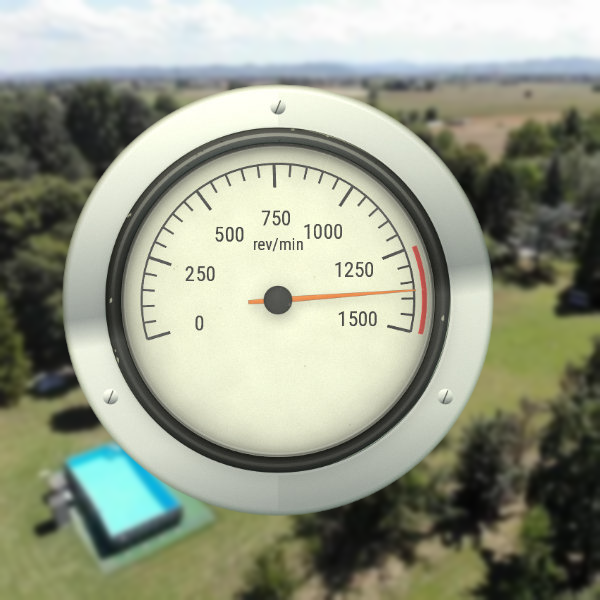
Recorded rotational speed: 1375 rpm
